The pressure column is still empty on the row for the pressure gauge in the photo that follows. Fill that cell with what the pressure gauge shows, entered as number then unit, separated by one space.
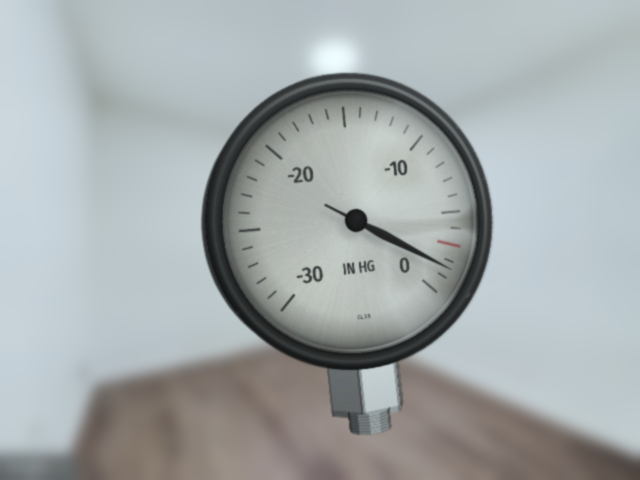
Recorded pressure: -1.5 inHg
